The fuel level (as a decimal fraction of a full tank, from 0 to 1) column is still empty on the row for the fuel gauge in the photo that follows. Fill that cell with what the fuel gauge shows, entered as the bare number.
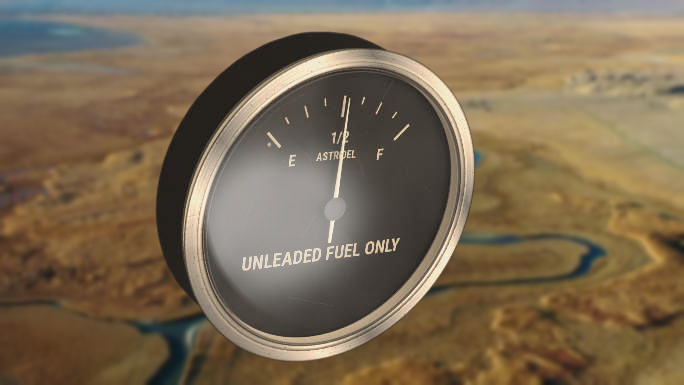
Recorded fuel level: 0.5
